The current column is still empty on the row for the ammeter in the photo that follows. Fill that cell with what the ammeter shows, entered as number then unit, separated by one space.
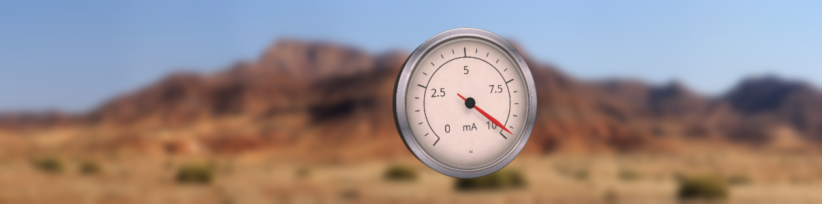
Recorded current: 9.75 mA
